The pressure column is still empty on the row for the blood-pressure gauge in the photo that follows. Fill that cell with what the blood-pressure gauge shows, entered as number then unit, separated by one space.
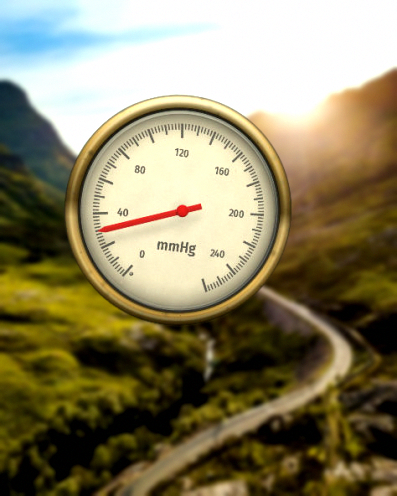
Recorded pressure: 30 mmHg
